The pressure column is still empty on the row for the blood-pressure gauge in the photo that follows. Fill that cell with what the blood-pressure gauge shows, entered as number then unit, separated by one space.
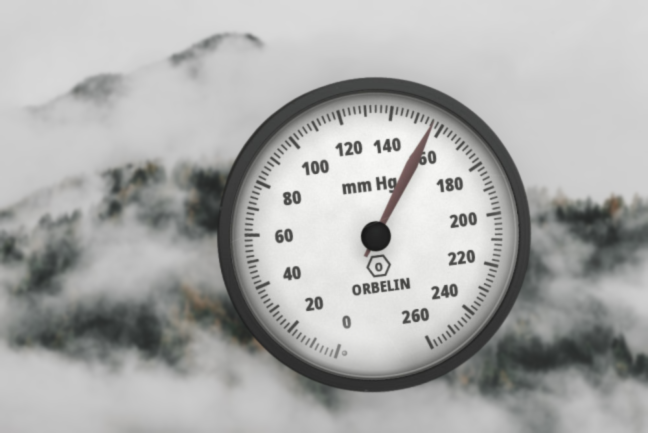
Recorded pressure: 156 mmHg
